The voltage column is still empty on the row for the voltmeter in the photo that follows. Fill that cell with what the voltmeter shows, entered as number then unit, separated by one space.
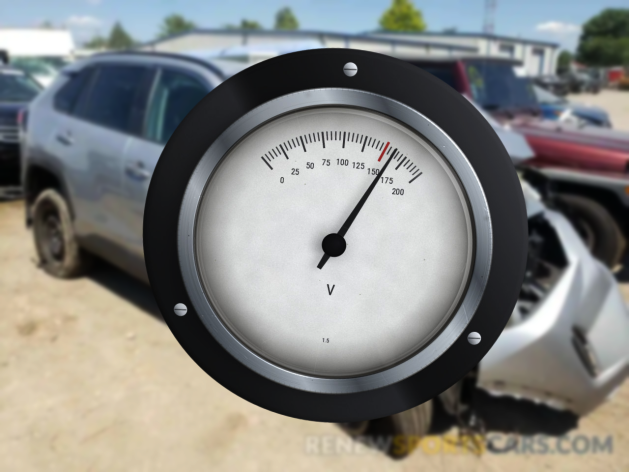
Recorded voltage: 160 V
